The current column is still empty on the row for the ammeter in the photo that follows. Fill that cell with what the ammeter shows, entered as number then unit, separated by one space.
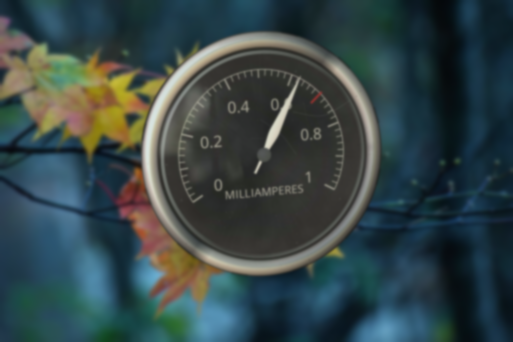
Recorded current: 0.62 mA
